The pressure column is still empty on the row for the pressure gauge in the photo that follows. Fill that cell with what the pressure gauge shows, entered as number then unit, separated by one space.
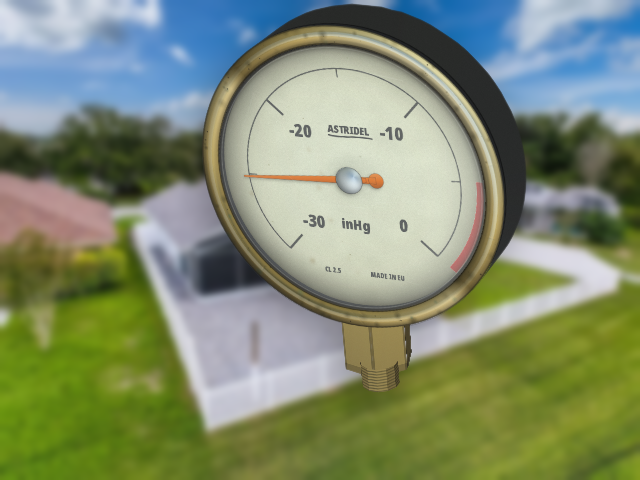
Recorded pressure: -25 inHg
